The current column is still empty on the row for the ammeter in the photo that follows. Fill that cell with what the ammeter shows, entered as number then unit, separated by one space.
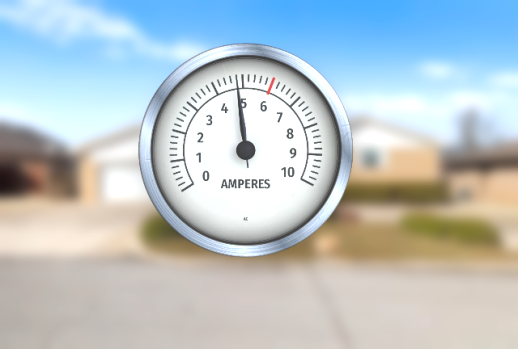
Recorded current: 4.8 A
